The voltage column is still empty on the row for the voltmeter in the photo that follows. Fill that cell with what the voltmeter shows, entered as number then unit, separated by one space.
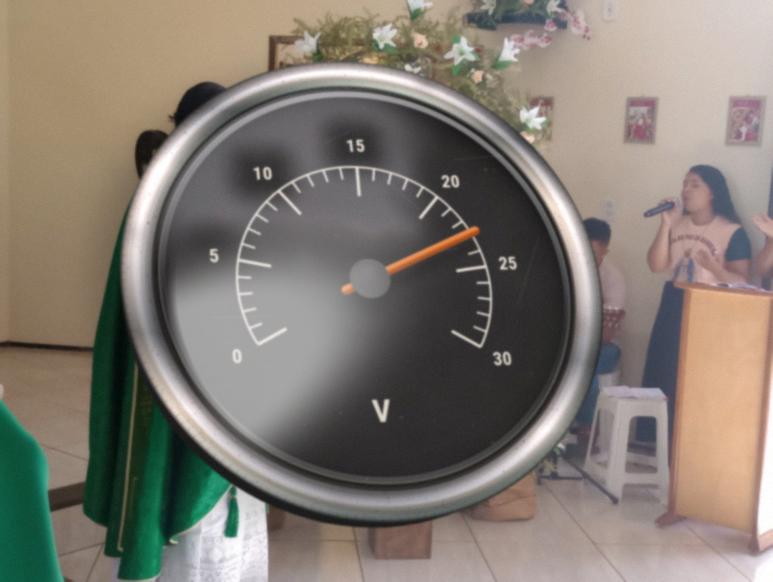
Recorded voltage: 23 V
